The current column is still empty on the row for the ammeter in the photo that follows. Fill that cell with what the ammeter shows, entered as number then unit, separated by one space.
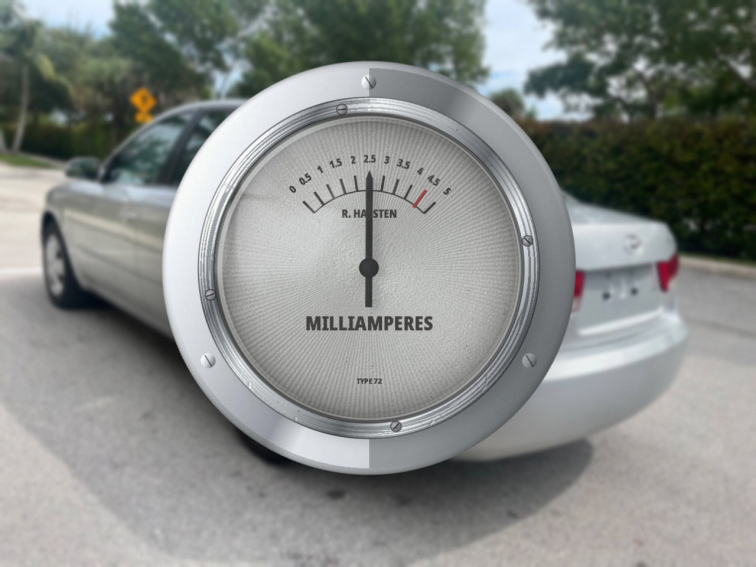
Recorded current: 2.5 mA
